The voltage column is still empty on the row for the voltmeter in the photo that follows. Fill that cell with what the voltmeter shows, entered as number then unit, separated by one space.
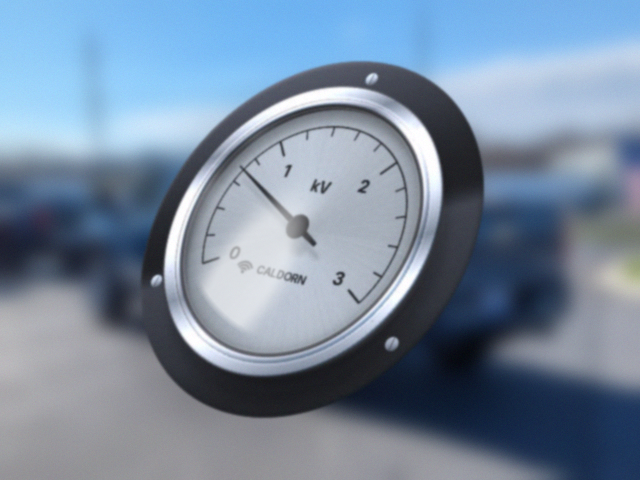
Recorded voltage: 0.7 kV
